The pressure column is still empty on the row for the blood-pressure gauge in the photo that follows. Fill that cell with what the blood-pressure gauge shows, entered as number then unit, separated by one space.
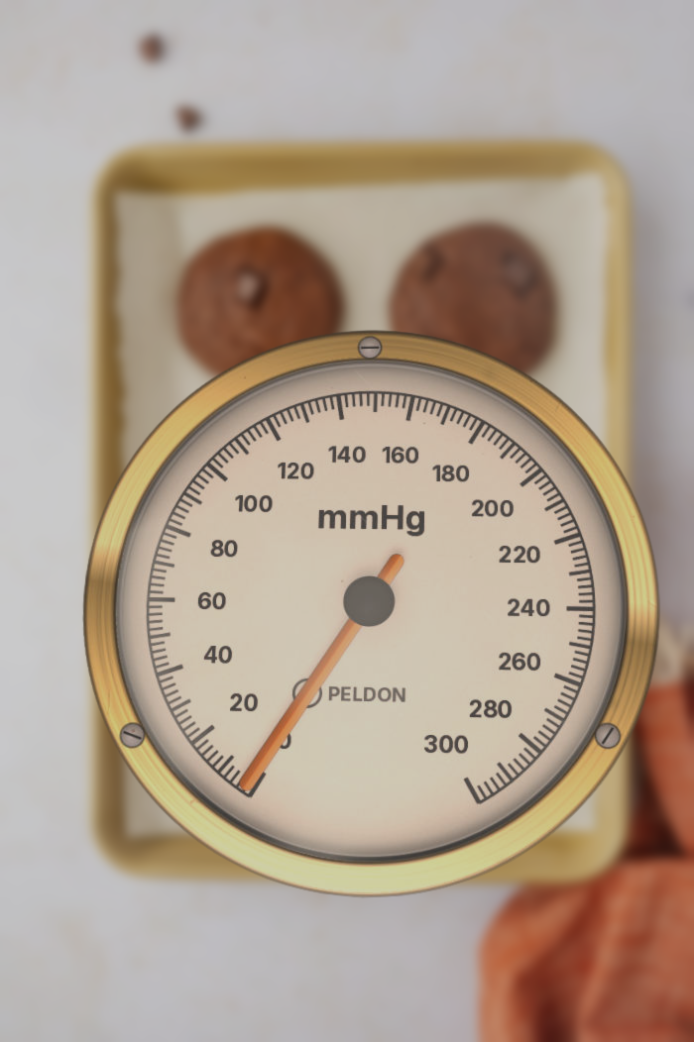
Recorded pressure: 2 mmHg
